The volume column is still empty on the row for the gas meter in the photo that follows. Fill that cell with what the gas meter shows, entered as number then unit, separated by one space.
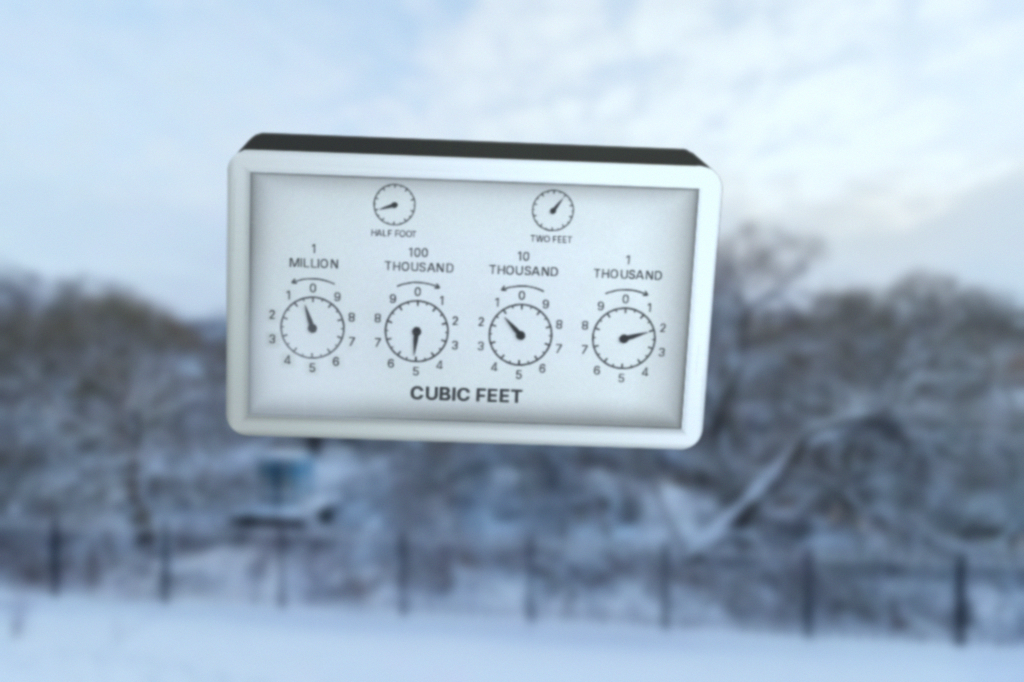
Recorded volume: 51200 ft³
